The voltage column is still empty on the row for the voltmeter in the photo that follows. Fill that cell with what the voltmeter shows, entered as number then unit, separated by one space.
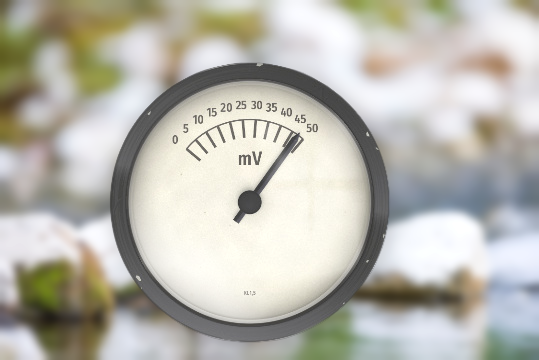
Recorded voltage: 47.5 mV
